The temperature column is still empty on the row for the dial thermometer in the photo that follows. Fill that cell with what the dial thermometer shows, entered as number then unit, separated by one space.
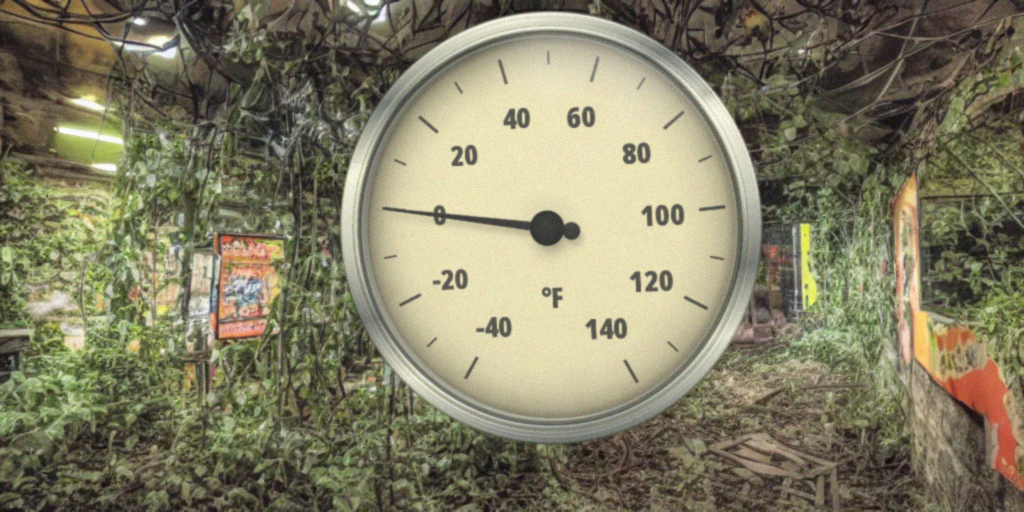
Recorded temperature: 0 °F
